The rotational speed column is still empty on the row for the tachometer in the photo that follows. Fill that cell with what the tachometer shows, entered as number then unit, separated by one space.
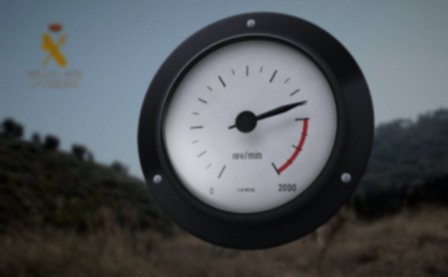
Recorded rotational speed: 1500 rpm
